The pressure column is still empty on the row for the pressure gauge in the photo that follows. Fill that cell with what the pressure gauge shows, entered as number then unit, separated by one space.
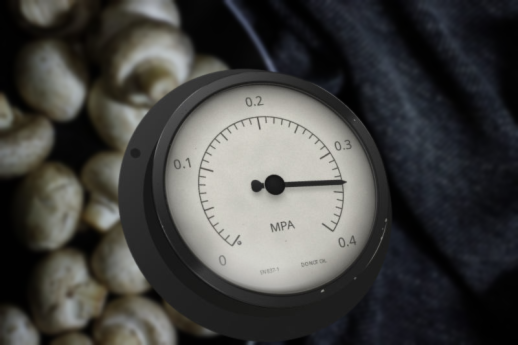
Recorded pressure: 0.34 MPa
